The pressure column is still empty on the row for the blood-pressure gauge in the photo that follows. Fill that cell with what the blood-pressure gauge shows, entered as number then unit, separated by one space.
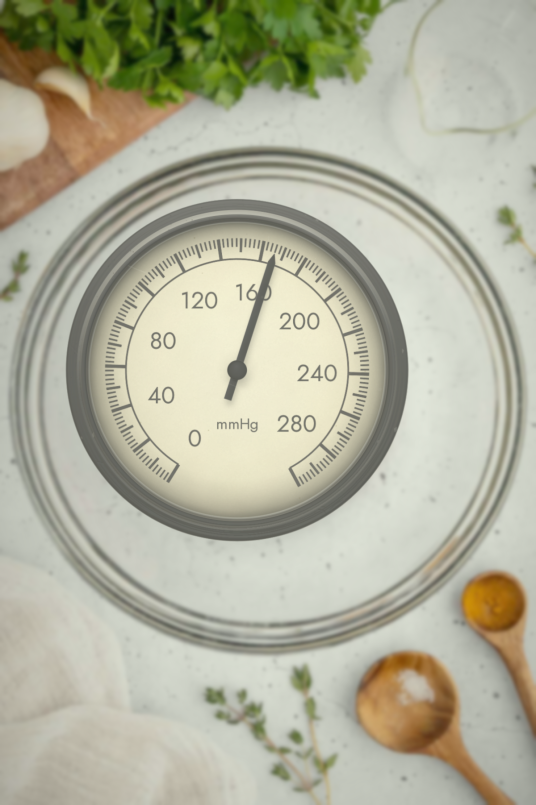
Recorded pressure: 166 mmHg
